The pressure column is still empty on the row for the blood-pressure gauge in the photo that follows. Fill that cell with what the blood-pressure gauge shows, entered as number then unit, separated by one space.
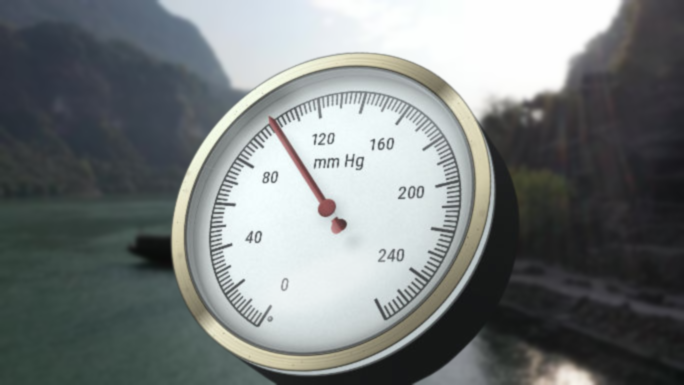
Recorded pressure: 100 mmHg
